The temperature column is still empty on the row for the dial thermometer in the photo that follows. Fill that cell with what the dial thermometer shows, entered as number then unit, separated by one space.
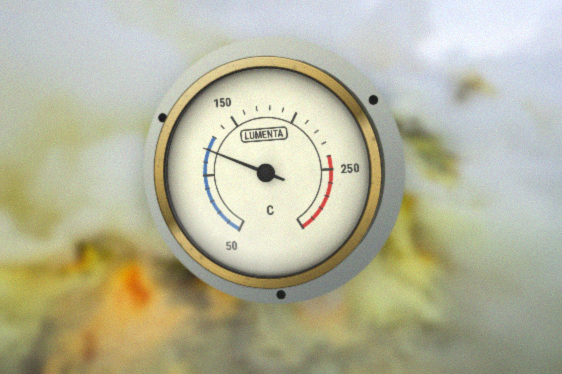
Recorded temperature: 120 °C
